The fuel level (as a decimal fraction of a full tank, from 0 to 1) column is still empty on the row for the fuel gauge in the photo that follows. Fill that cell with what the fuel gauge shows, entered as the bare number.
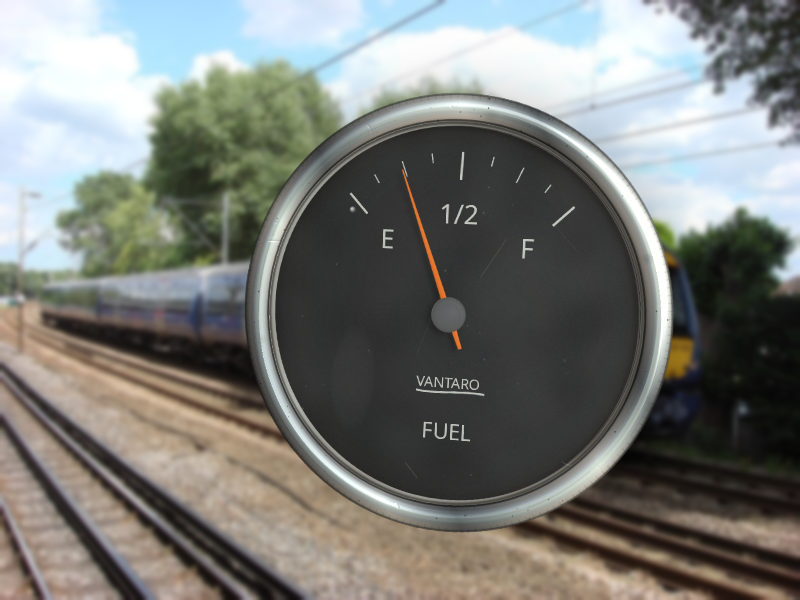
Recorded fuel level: 0.25
